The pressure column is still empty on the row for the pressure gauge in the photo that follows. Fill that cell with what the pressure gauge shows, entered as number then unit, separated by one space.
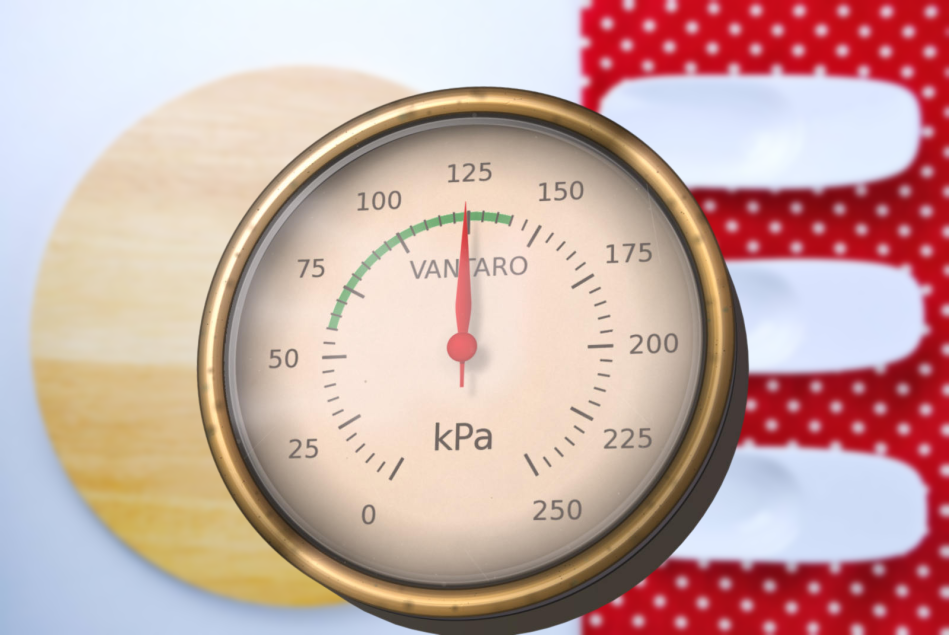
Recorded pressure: 125 kPa
